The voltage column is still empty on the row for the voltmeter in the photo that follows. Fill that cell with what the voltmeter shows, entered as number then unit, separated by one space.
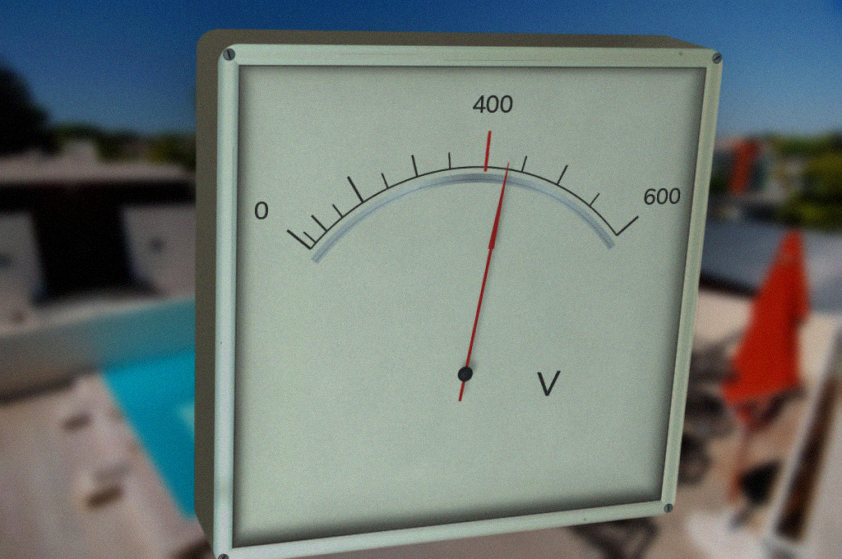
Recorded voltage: 425 V
